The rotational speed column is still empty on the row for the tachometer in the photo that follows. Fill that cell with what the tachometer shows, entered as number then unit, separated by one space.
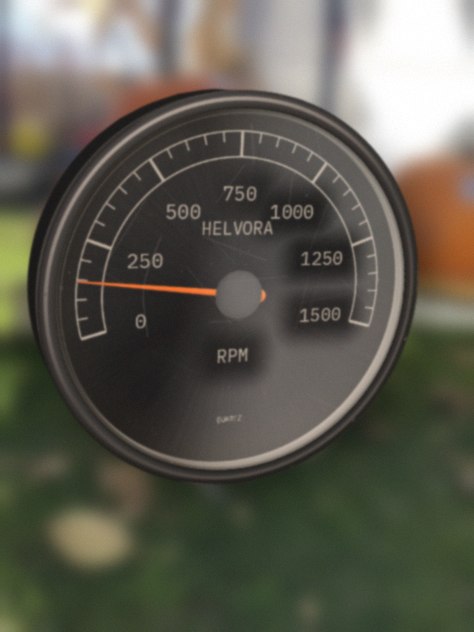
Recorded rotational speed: 150 rpm
